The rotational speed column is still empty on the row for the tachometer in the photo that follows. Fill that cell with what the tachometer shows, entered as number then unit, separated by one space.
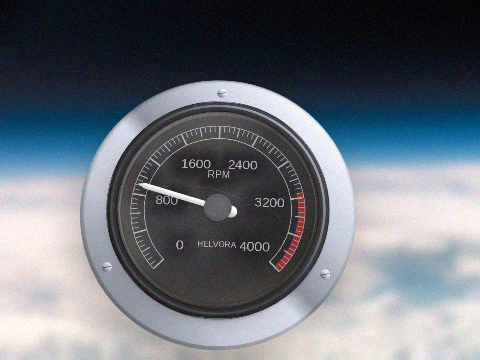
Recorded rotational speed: 900 rpm
